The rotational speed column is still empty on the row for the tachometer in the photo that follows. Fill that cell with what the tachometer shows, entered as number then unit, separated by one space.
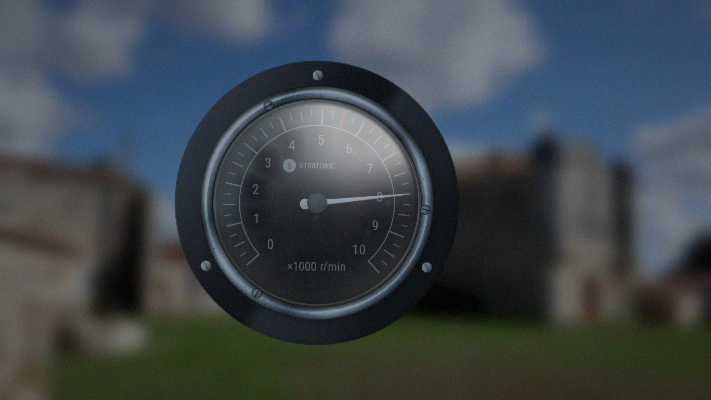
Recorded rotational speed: 8000 rpm
